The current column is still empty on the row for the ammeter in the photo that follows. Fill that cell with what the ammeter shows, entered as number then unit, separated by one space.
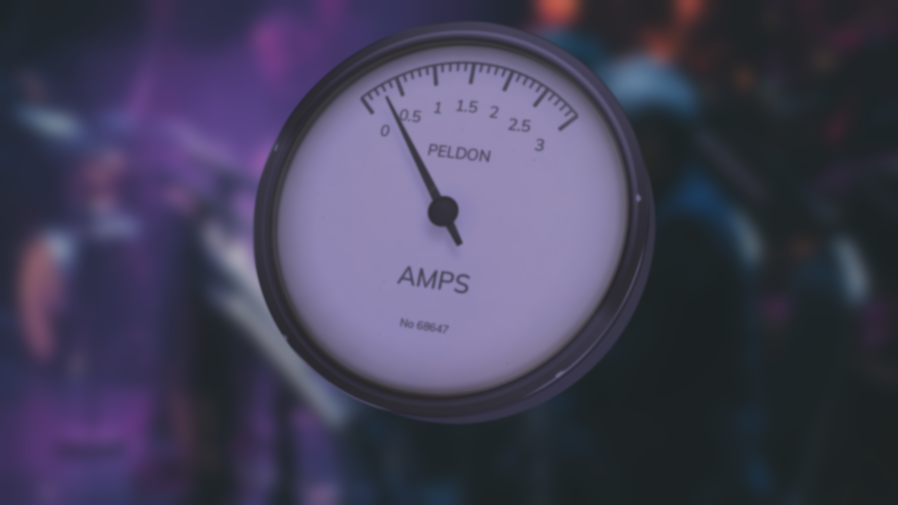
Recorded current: 0.3 A
